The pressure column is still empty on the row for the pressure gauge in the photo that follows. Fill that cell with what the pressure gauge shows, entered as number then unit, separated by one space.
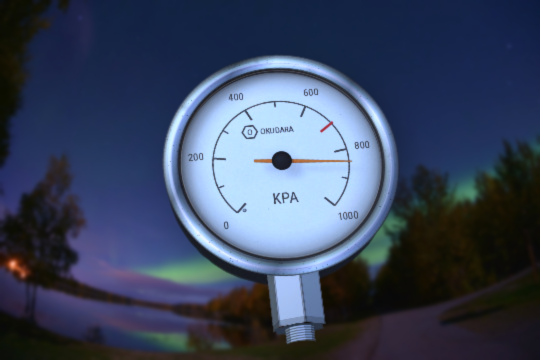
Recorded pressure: 850 kPa
